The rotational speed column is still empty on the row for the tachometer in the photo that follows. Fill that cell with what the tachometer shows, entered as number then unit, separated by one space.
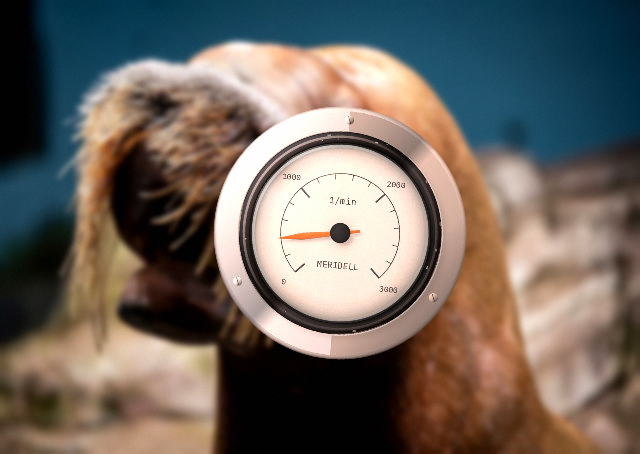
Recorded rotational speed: 400 rpm
